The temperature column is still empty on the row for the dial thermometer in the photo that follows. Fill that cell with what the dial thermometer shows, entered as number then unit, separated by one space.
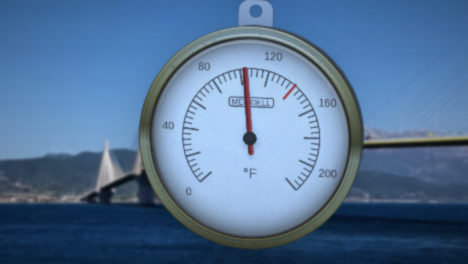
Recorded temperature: 104 °F
